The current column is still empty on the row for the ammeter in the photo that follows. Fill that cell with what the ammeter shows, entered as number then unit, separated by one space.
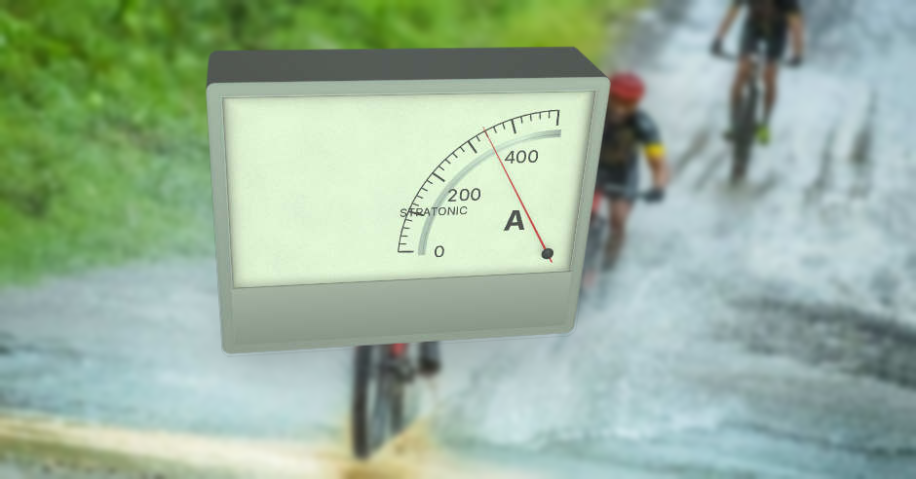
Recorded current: 340 A
